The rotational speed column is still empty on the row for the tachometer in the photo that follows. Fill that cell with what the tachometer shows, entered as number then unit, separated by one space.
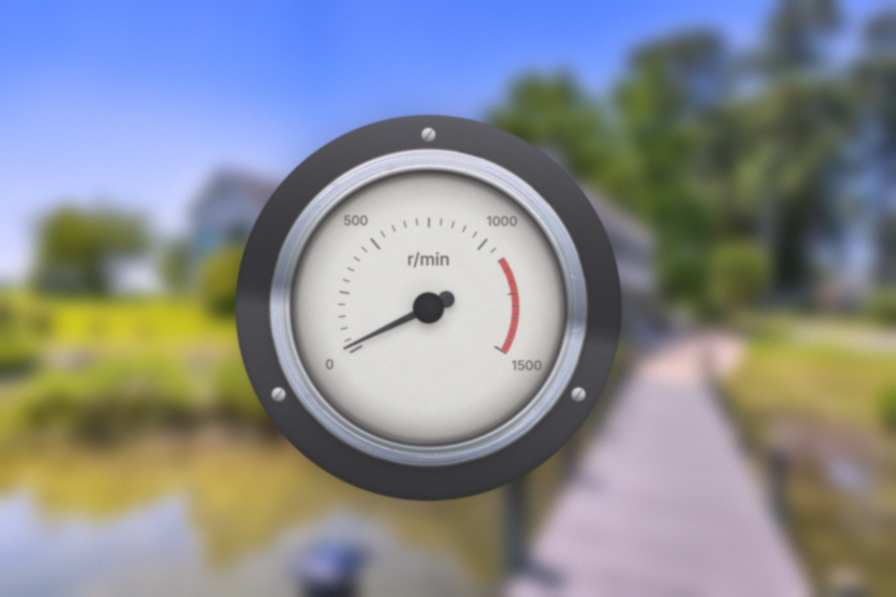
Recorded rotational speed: 25 rpm
